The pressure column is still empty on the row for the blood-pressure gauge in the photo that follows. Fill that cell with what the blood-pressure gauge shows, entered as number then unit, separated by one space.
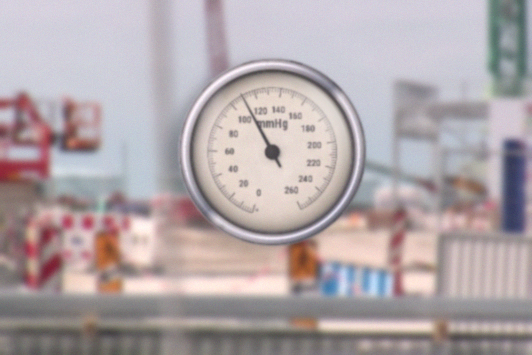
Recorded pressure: 110 mmHg
